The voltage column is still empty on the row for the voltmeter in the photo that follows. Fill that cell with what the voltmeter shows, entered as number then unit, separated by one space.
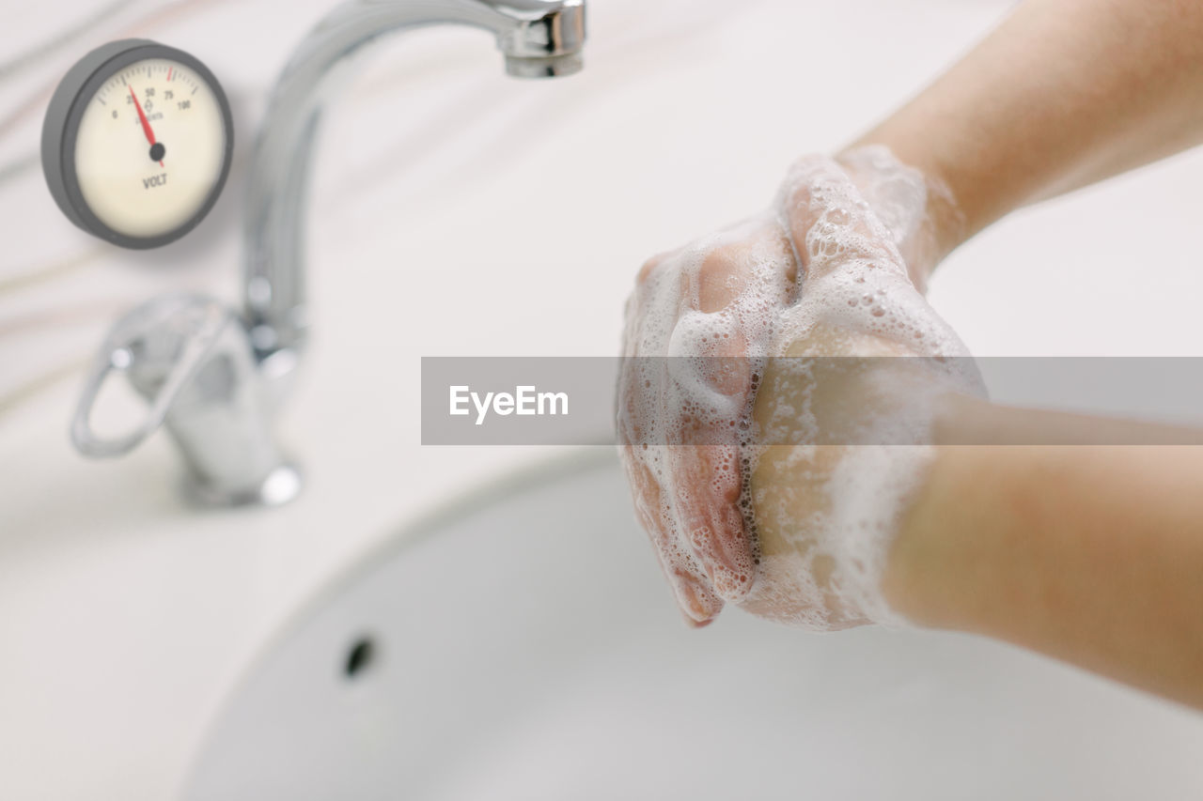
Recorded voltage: 25 V
